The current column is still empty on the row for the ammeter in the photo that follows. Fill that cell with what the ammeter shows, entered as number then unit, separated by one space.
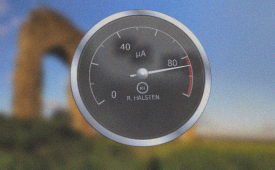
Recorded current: 85 µA
